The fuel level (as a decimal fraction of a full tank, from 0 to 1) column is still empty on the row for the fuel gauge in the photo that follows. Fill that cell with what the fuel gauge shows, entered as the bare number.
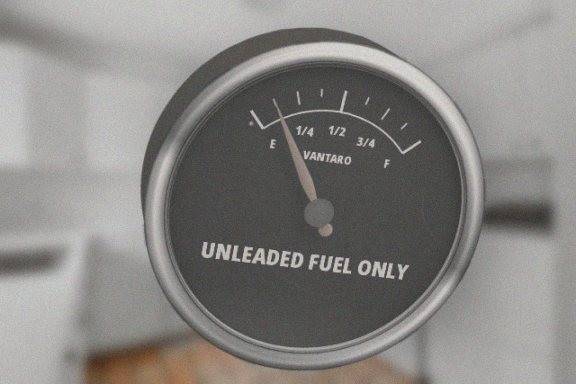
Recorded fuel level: 0.125
